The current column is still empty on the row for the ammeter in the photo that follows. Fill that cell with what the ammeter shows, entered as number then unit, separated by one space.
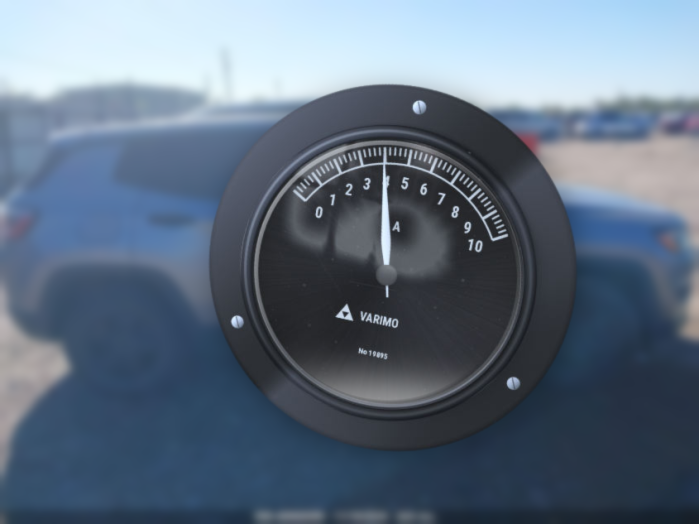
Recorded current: 4 A
